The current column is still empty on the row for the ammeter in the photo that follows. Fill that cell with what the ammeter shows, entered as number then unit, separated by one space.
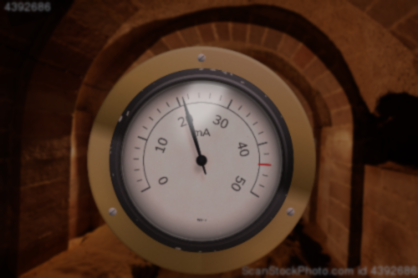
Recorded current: 21 mA
